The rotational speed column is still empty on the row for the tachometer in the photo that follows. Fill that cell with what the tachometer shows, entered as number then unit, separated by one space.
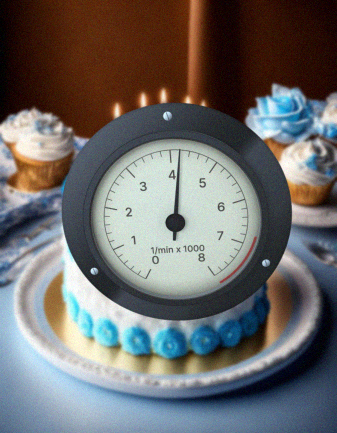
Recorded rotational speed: 4200 rpm
